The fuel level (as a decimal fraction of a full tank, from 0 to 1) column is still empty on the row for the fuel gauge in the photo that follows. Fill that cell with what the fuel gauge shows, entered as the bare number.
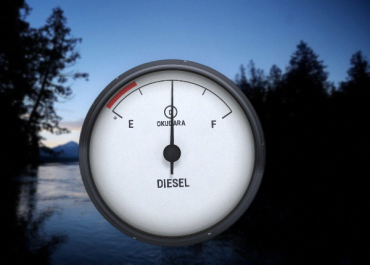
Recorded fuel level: 0.5
